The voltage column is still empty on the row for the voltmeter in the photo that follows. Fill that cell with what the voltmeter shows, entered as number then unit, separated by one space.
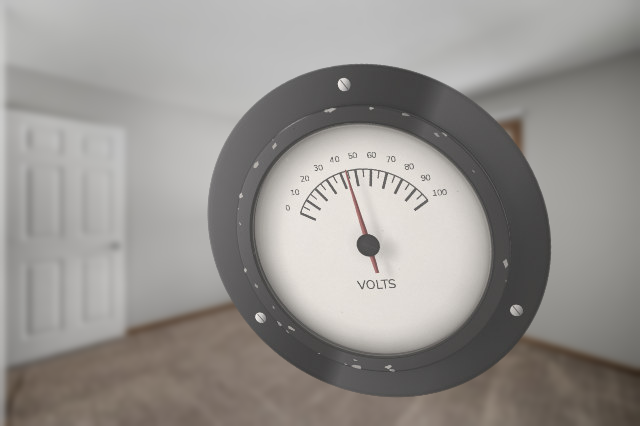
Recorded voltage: 45 V
